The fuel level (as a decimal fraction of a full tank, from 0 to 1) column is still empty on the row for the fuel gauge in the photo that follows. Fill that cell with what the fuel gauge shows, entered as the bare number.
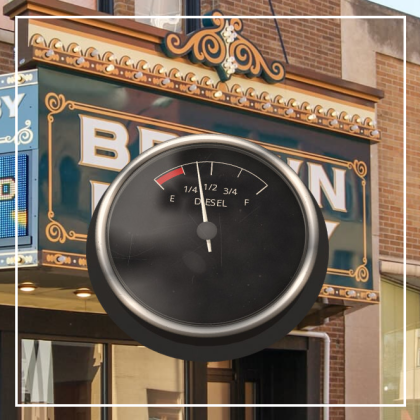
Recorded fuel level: 0.375
